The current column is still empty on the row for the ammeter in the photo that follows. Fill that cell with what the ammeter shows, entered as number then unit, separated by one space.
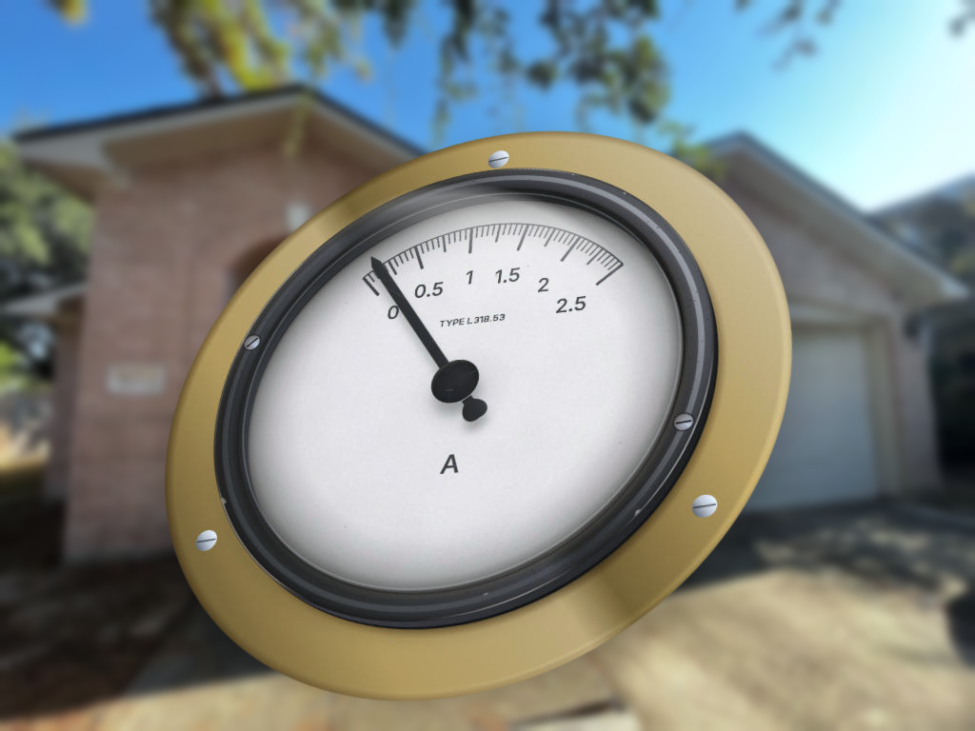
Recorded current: 0.15 A
